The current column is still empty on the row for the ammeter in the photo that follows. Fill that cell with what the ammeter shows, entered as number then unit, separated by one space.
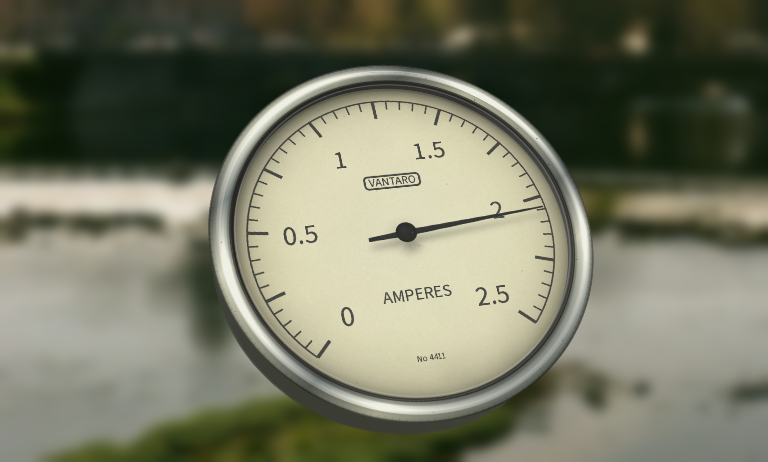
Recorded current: 2.05 A
